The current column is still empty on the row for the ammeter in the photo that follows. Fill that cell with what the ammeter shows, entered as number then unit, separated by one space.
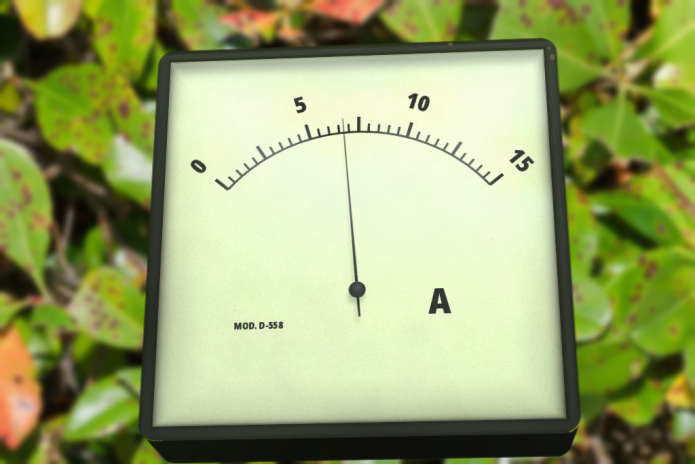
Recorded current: 6.75 A
